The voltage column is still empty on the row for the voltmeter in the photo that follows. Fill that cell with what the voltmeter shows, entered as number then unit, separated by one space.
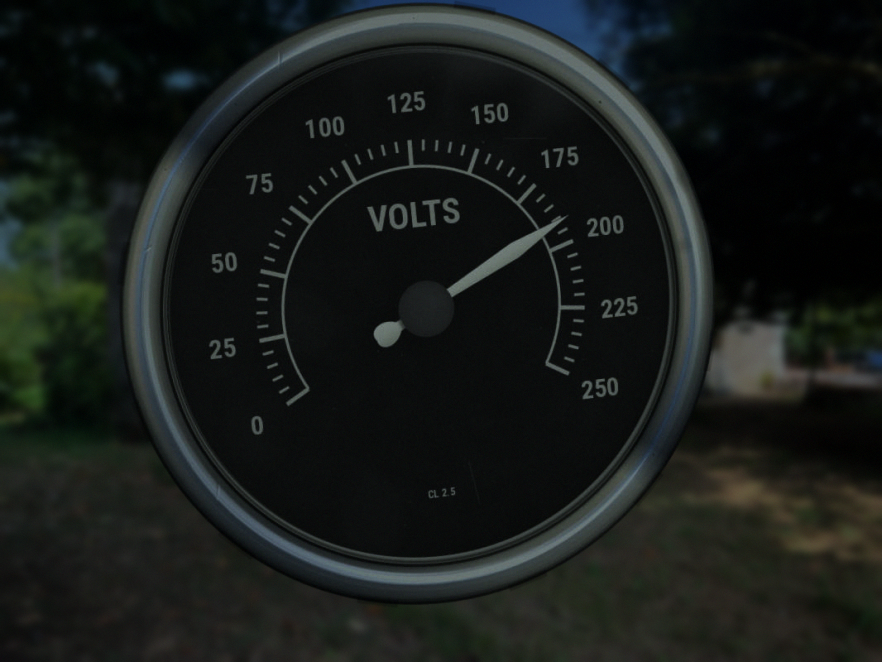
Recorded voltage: 190 V
